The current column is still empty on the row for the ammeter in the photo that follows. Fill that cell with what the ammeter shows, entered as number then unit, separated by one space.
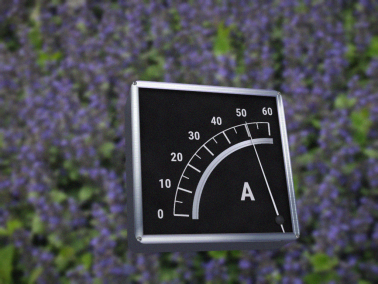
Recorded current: 50 A
